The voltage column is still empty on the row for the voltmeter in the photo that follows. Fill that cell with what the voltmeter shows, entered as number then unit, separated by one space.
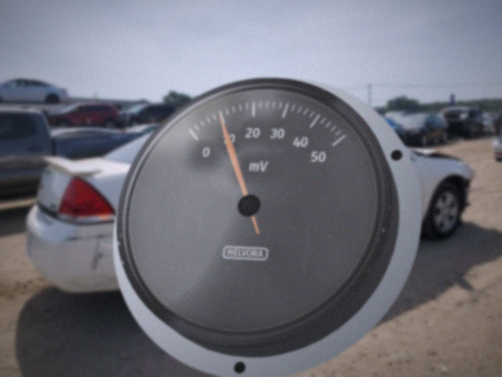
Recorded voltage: 10 mV
